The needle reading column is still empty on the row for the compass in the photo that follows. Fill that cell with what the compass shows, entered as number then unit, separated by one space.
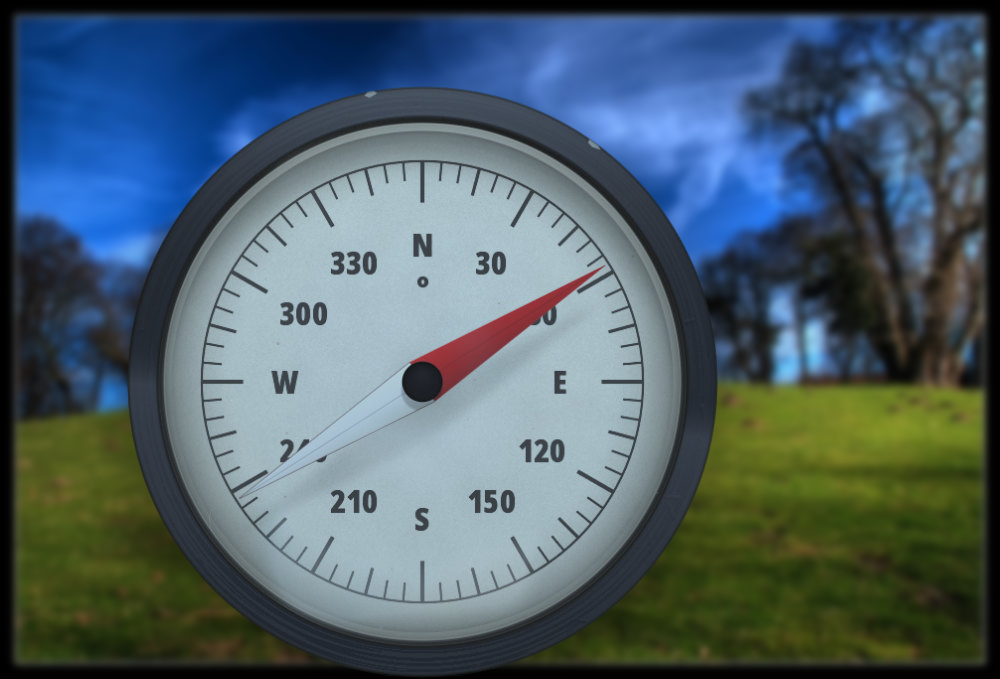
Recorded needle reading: 57.5 °
